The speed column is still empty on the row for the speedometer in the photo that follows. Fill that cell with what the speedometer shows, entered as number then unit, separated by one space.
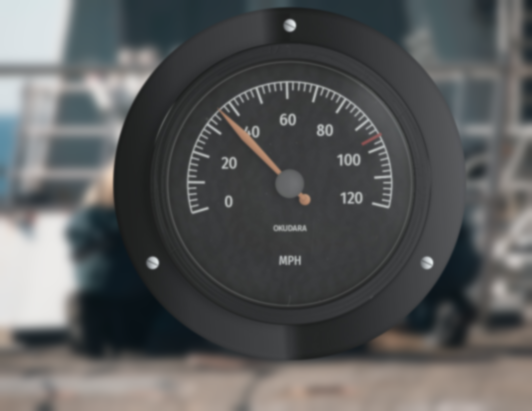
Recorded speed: 36 mph
